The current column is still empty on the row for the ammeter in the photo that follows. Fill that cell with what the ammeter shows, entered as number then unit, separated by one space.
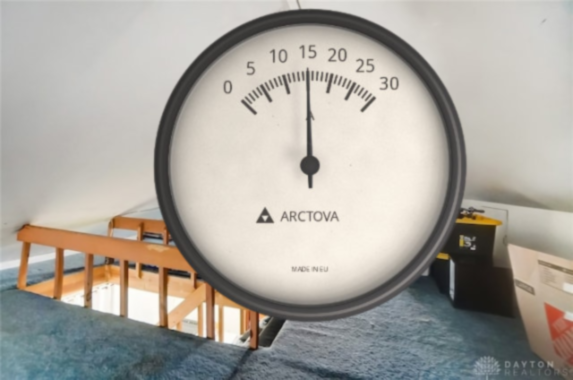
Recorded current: 15 A
